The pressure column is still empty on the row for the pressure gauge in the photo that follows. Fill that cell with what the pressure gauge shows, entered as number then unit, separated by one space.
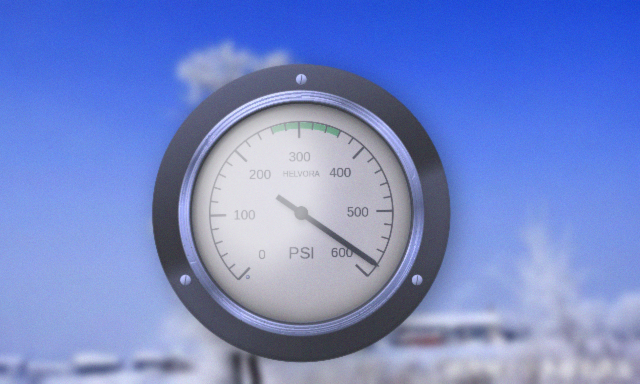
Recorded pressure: 580 psi
